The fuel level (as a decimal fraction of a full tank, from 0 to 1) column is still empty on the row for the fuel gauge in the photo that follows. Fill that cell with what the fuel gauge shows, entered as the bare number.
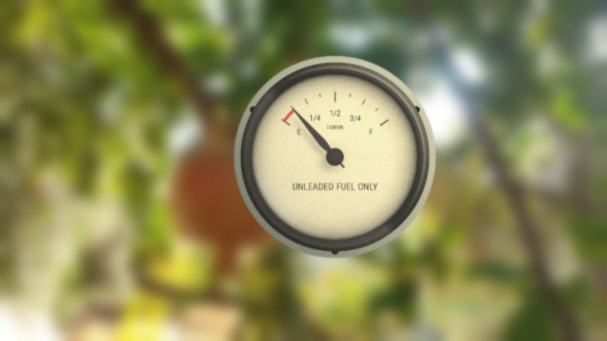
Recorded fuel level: 0.125
